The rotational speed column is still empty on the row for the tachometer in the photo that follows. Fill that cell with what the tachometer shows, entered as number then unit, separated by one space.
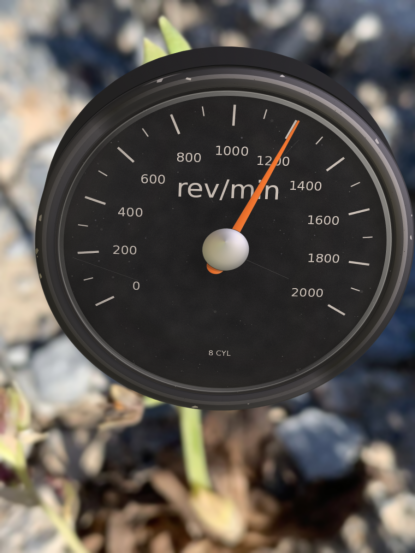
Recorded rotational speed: 1200 rpm
